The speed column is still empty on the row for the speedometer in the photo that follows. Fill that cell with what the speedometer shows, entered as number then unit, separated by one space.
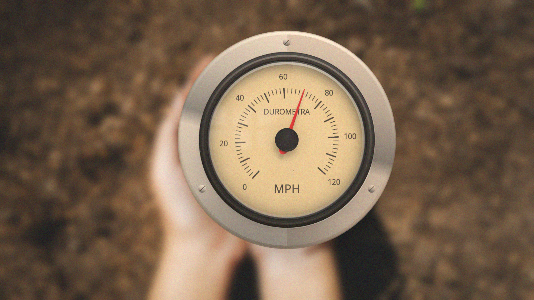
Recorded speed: 70 mph
